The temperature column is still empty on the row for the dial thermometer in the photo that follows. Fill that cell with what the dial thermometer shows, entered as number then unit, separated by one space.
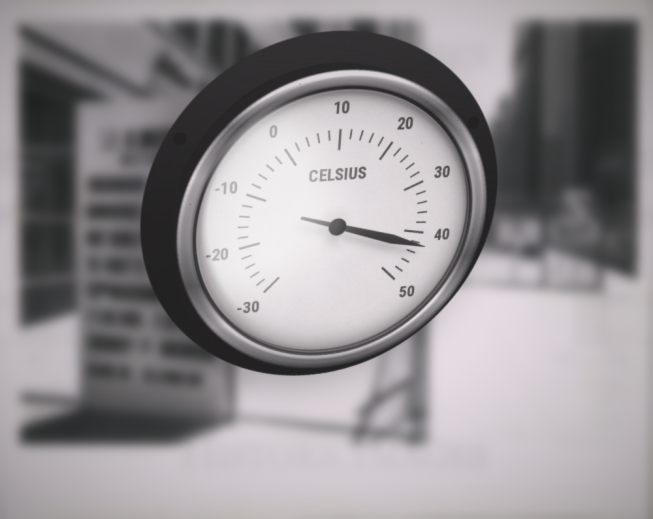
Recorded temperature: 42 °C
